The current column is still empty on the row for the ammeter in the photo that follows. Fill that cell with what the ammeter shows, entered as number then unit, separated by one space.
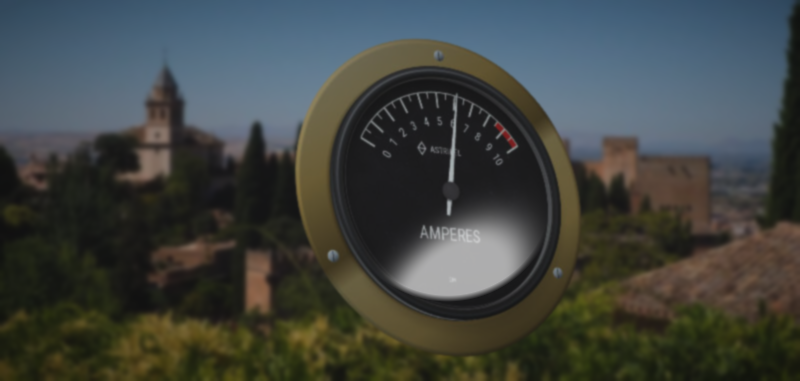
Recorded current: 6 A
